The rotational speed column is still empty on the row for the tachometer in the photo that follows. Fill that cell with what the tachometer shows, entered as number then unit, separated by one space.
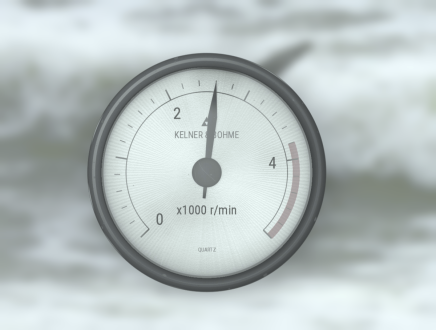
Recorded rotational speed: 2600 rpm
